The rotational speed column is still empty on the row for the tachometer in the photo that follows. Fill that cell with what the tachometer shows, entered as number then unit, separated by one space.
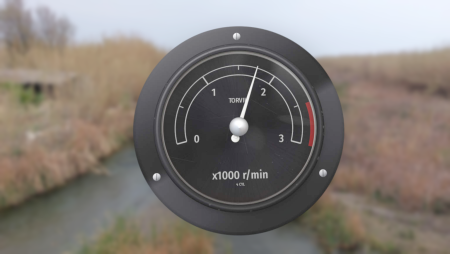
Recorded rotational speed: 1750 rpm
